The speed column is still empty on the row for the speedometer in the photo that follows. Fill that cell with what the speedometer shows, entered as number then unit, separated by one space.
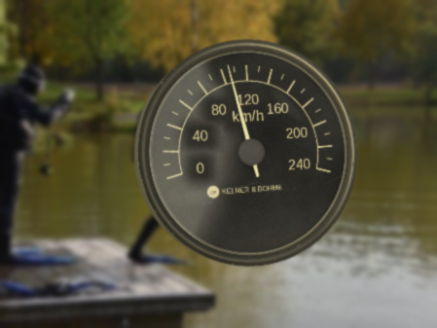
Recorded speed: 105 km/h
